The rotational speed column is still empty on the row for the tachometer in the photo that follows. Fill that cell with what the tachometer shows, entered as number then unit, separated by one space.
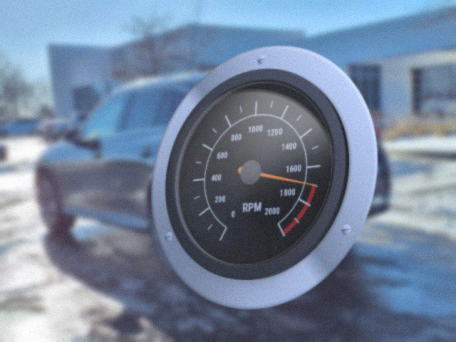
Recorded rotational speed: 1700 rpm
